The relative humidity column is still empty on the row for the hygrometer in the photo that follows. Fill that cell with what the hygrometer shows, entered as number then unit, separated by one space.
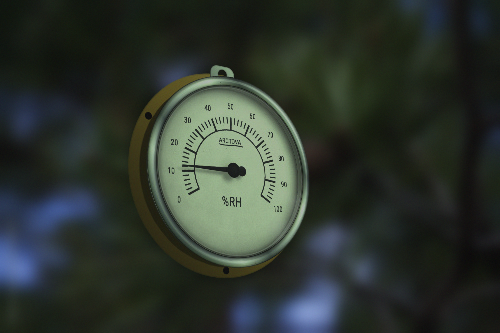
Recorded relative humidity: 12 %
